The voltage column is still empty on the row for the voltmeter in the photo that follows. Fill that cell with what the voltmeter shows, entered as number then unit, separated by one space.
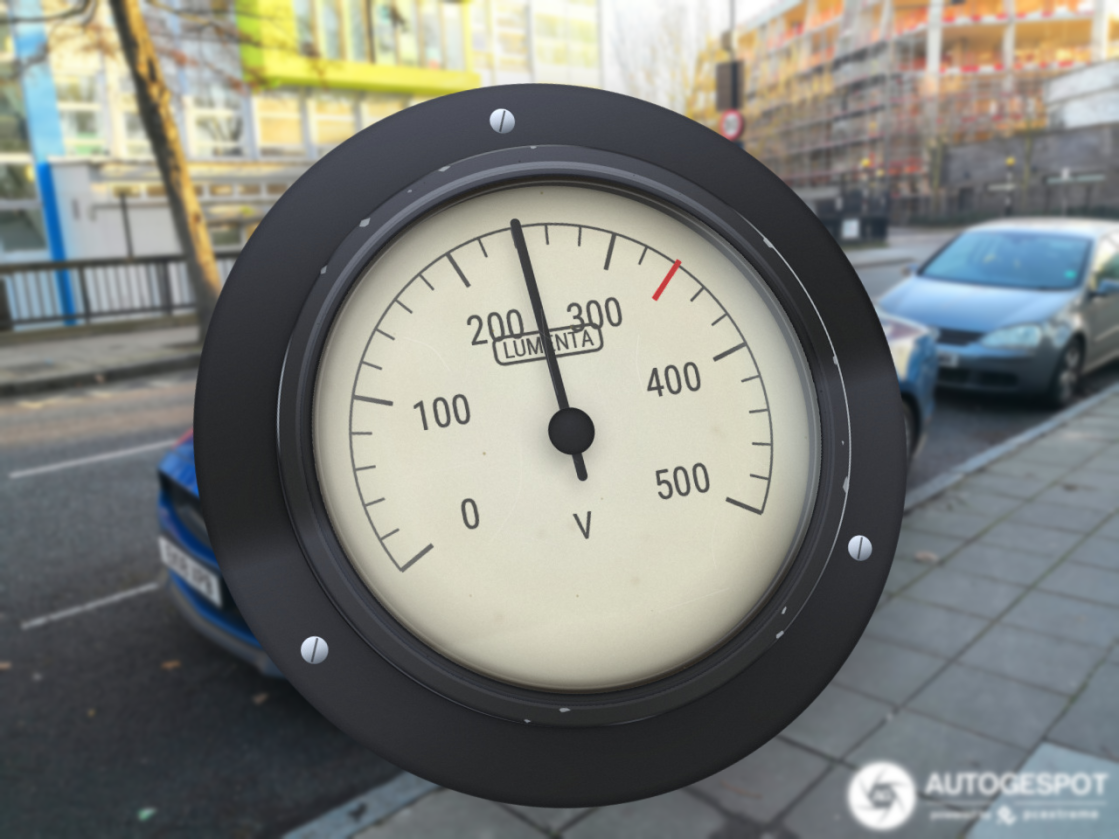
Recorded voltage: 240 V
